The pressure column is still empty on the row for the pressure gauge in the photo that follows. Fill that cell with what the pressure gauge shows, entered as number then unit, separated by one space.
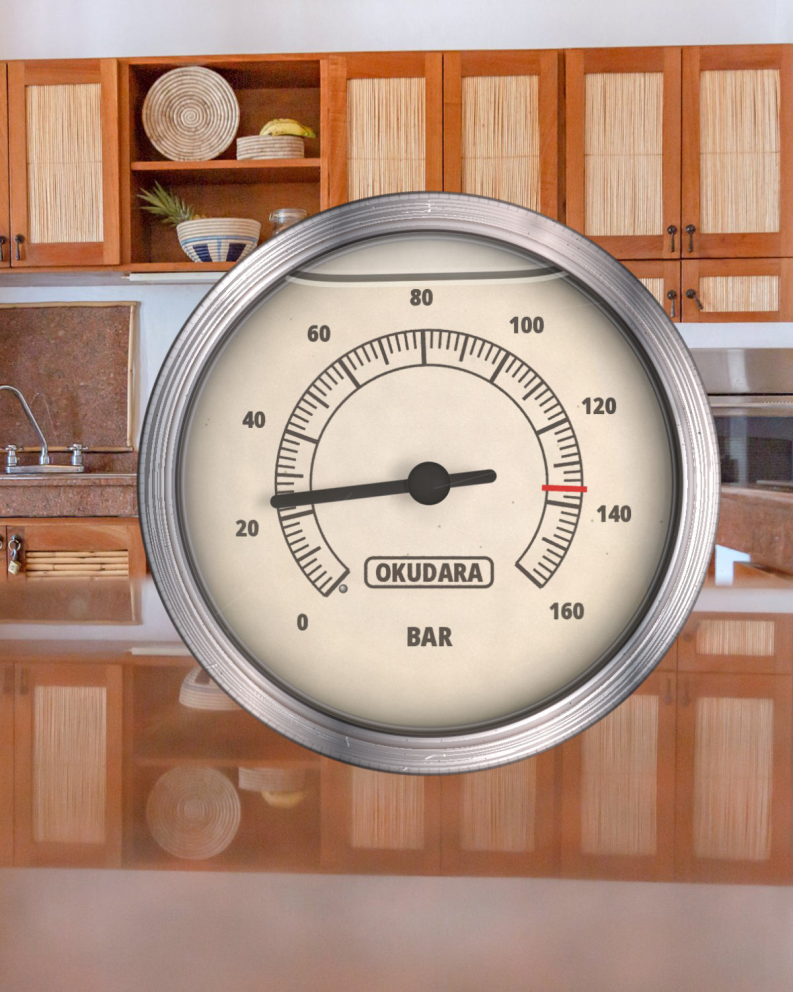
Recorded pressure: 24 bar
